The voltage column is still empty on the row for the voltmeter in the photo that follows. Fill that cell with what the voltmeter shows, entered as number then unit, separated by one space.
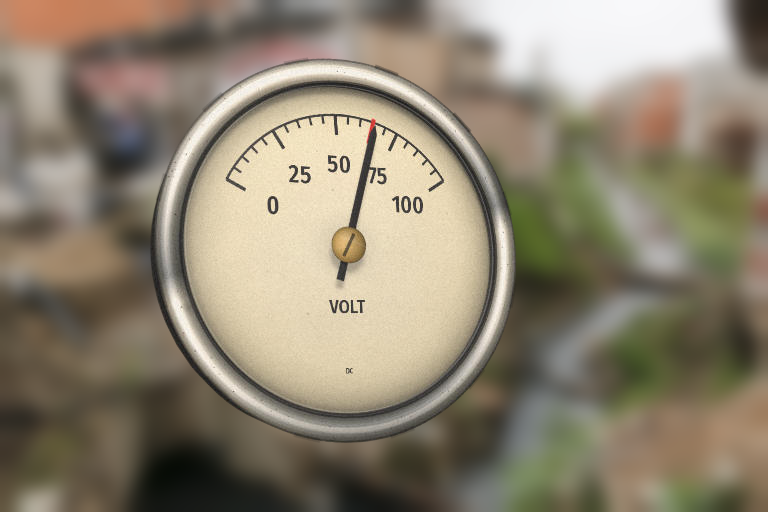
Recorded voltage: 65 V
